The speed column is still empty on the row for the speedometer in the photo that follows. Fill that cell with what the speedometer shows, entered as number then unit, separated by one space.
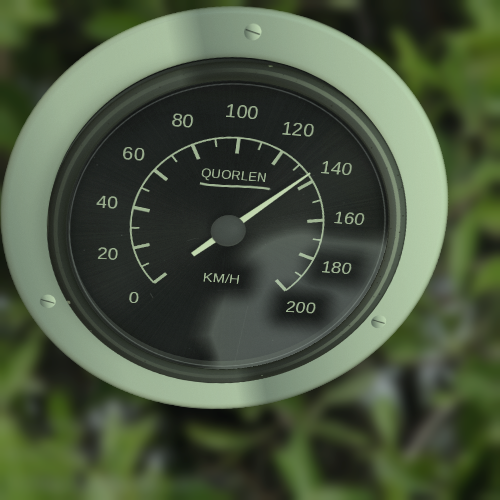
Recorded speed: 135 km/h
